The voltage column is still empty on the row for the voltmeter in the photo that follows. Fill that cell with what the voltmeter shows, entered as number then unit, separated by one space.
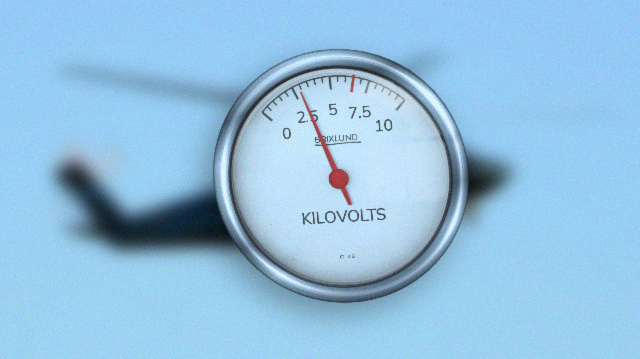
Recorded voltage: 3 kV
